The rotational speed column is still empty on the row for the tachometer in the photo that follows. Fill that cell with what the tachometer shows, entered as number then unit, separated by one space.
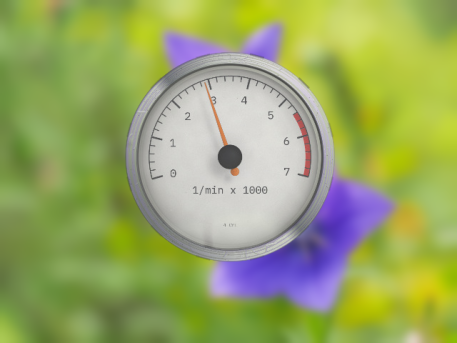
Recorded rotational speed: 2900 rpm
